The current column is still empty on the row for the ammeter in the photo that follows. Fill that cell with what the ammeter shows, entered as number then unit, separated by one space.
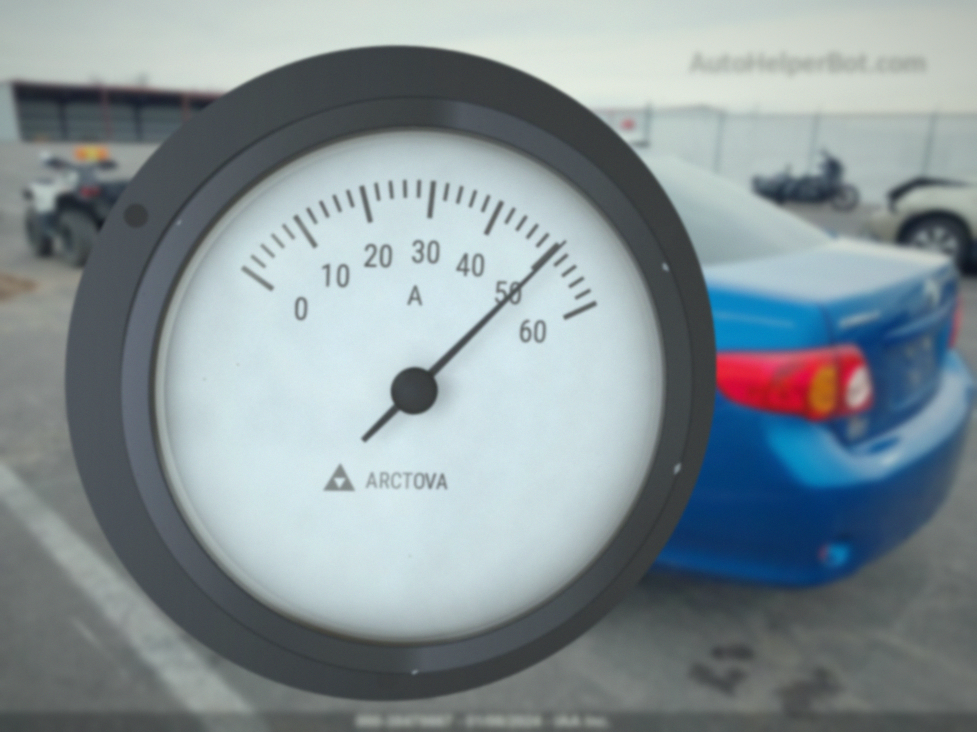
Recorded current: 50 A
